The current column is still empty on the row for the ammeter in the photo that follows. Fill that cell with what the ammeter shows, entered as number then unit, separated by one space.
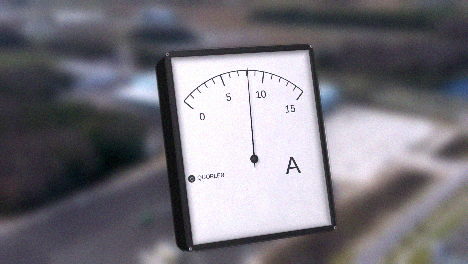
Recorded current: 8 A
